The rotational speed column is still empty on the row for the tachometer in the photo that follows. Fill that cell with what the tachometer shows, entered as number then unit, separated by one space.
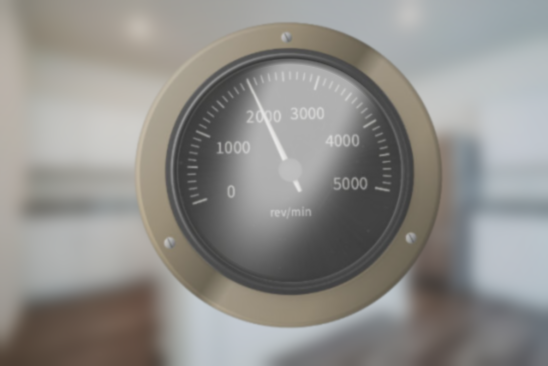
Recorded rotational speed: 2000 rpm
